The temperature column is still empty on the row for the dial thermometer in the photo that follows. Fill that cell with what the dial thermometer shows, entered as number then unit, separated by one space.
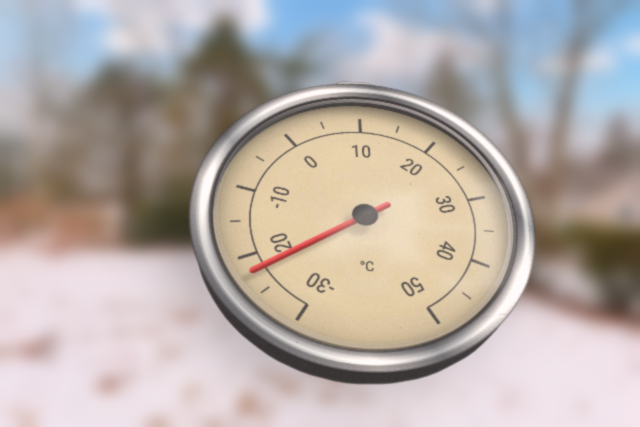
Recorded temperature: -22.5 °C
